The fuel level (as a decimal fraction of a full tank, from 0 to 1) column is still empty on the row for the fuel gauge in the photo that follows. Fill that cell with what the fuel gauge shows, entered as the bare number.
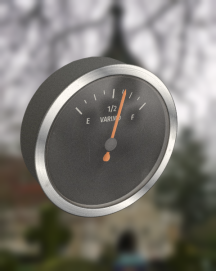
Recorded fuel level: 0.625
